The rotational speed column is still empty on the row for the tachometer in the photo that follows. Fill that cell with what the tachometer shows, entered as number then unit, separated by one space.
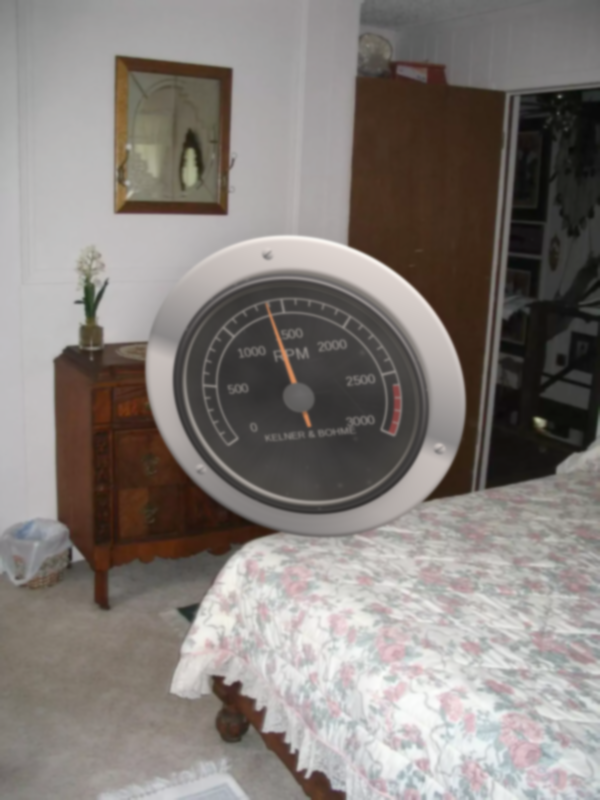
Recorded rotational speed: 1400 rpm
